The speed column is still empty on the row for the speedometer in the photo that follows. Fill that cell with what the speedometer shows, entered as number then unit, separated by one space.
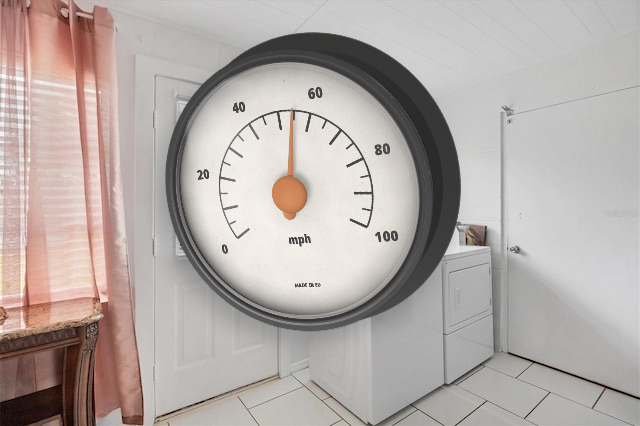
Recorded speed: 55 mph
